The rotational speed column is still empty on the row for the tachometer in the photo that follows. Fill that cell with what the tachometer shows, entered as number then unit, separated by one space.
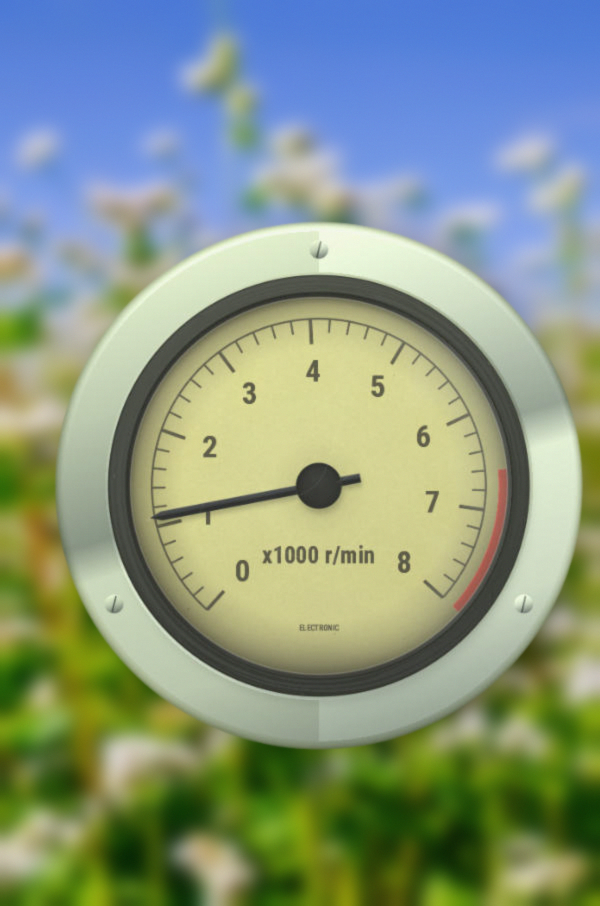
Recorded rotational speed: 1100 rpm
